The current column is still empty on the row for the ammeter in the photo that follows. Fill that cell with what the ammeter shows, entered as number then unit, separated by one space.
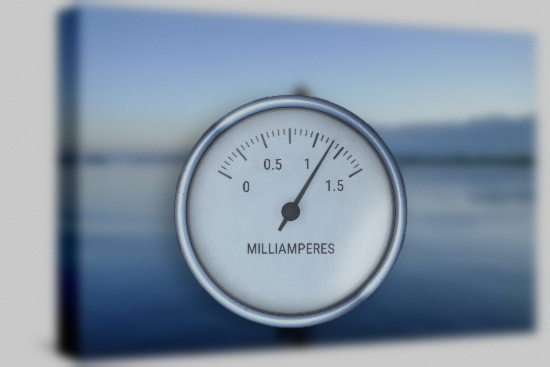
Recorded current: 1.15 mA
